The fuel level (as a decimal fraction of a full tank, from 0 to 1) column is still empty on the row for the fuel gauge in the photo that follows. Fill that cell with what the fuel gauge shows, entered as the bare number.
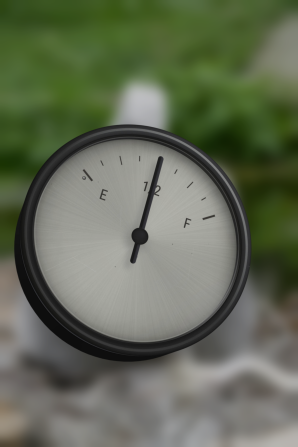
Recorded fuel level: 0.5
